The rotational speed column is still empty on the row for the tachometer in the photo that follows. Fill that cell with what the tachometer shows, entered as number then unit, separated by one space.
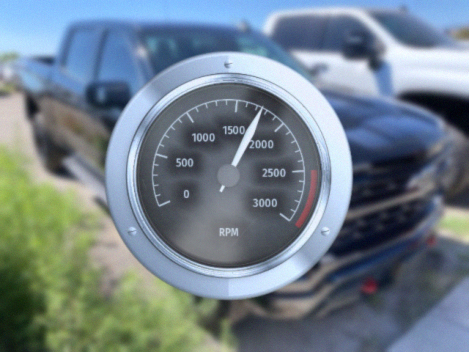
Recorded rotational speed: 1750 rpm
